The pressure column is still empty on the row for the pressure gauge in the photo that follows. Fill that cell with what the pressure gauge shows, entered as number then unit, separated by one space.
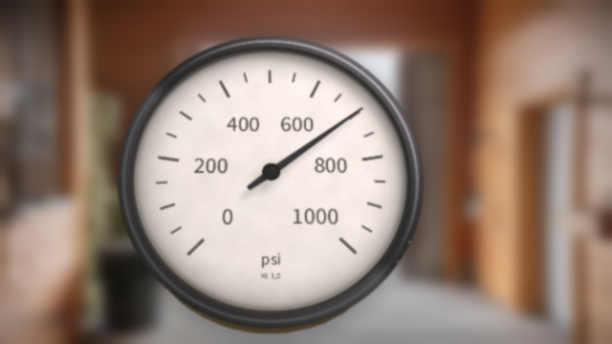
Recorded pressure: 700 psi
